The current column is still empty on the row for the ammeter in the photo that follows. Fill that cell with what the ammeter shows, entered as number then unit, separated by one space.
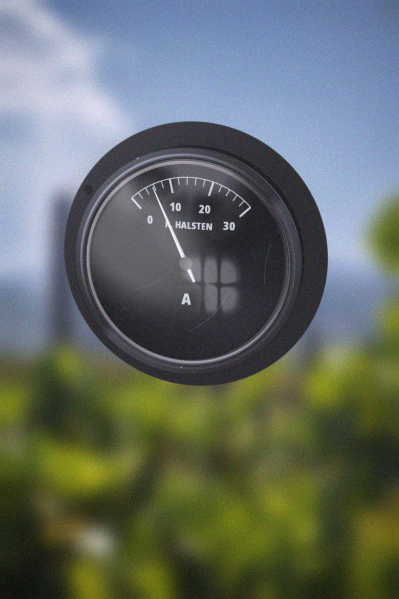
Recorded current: 6 A
